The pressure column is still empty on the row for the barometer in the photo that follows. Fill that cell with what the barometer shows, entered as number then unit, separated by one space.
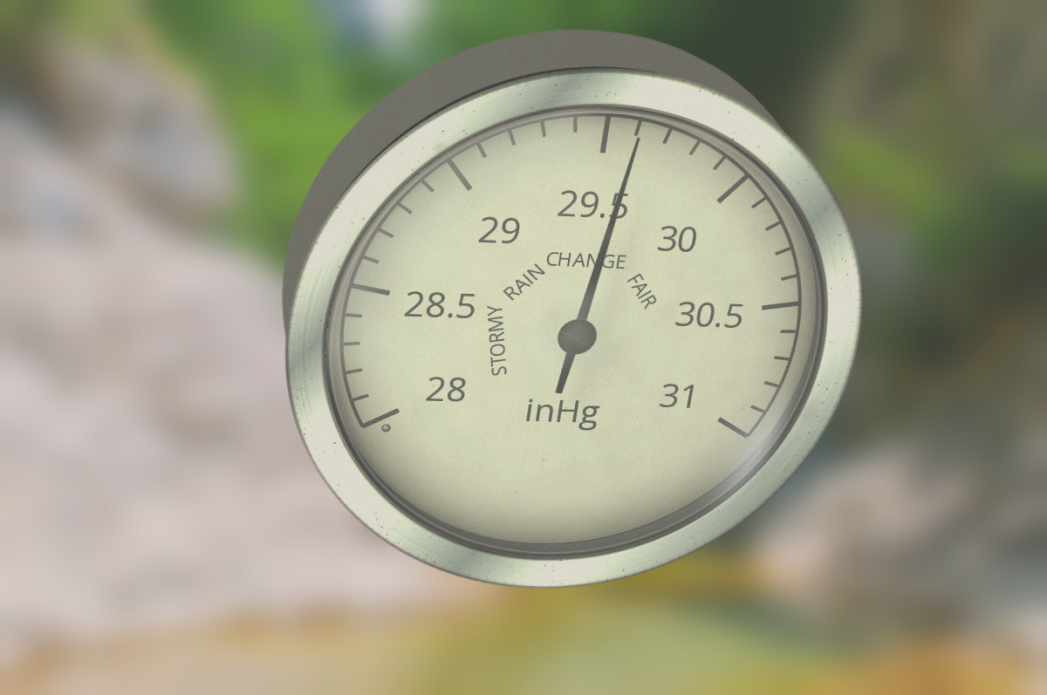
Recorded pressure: 29.6 inHg
